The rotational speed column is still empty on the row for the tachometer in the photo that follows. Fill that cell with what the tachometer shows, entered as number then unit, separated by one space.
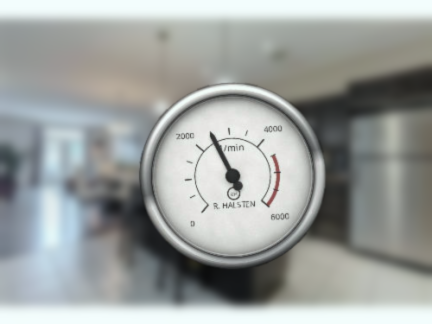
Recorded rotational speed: 2500 rpm
